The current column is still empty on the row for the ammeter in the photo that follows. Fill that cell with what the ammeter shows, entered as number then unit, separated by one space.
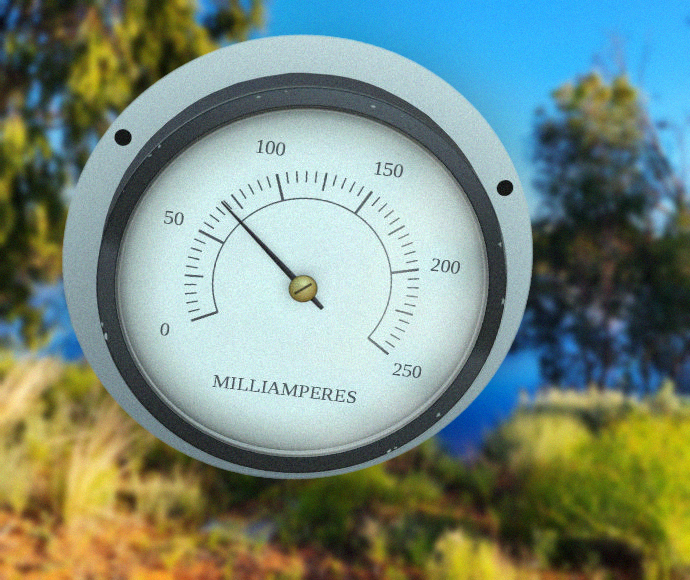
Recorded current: 70 mA
